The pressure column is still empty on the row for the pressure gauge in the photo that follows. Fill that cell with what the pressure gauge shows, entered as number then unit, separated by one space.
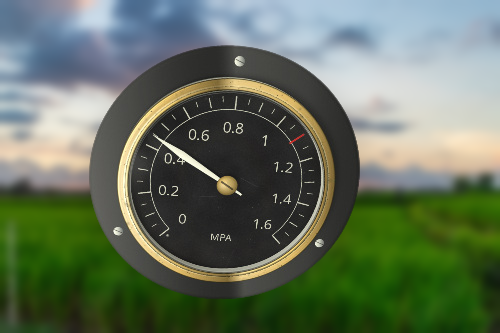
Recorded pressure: 0.45 MPa
